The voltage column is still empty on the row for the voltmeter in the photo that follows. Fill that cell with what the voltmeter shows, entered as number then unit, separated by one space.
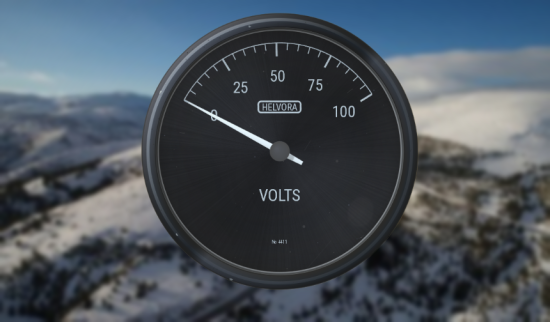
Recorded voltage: 0 V
